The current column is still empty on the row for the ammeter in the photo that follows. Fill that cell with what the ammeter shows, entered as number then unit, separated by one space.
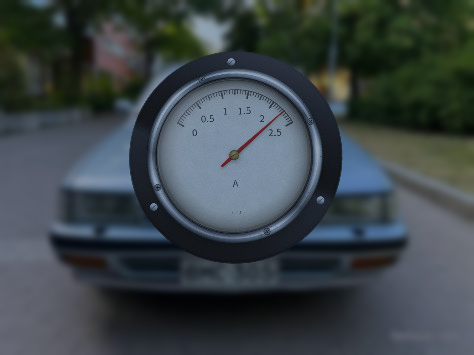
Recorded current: 2.25 A
